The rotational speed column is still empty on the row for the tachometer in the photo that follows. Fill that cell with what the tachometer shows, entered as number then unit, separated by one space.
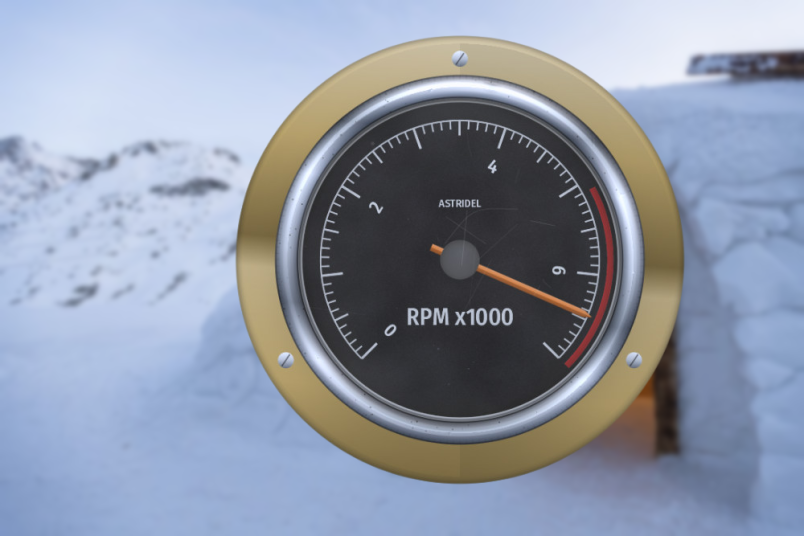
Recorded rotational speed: 6450 rpm
